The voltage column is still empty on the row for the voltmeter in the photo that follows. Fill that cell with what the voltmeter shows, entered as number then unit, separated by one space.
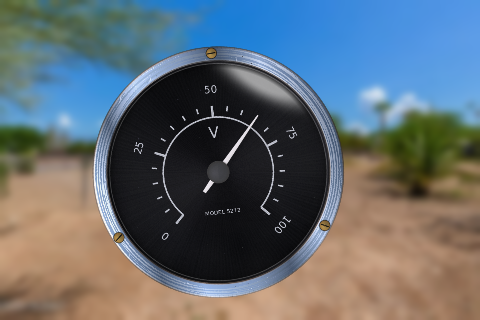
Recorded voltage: 65 V
